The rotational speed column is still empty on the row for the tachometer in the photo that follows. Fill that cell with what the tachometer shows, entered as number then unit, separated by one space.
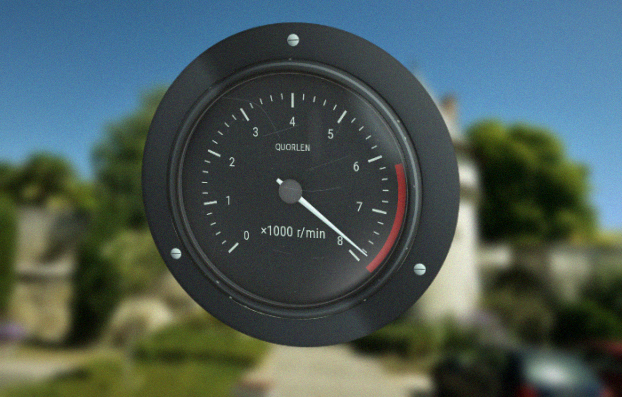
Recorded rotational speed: 7800 rpm
